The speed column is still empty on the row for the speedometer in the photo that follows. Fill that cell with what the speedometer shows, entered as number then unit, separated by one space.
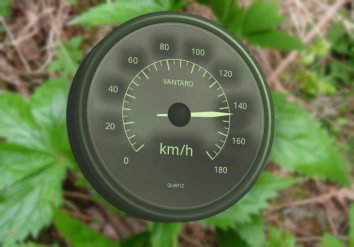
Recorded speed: 145 km/h
